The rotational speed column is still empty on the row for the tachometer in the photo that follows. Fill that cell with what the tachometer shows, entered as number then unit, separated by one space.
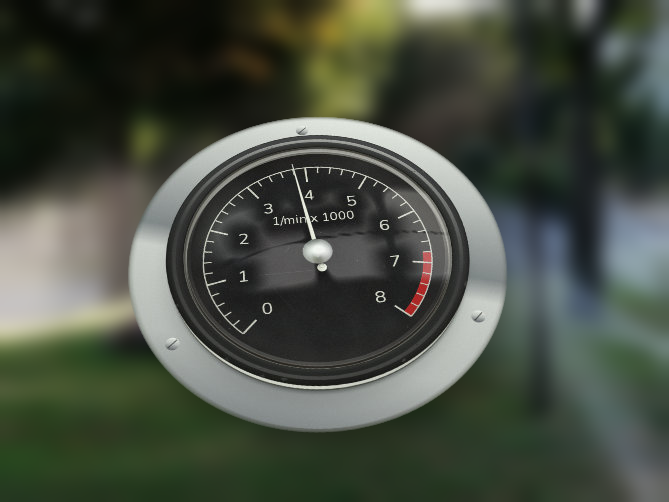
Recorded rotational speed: 3800 rpm
